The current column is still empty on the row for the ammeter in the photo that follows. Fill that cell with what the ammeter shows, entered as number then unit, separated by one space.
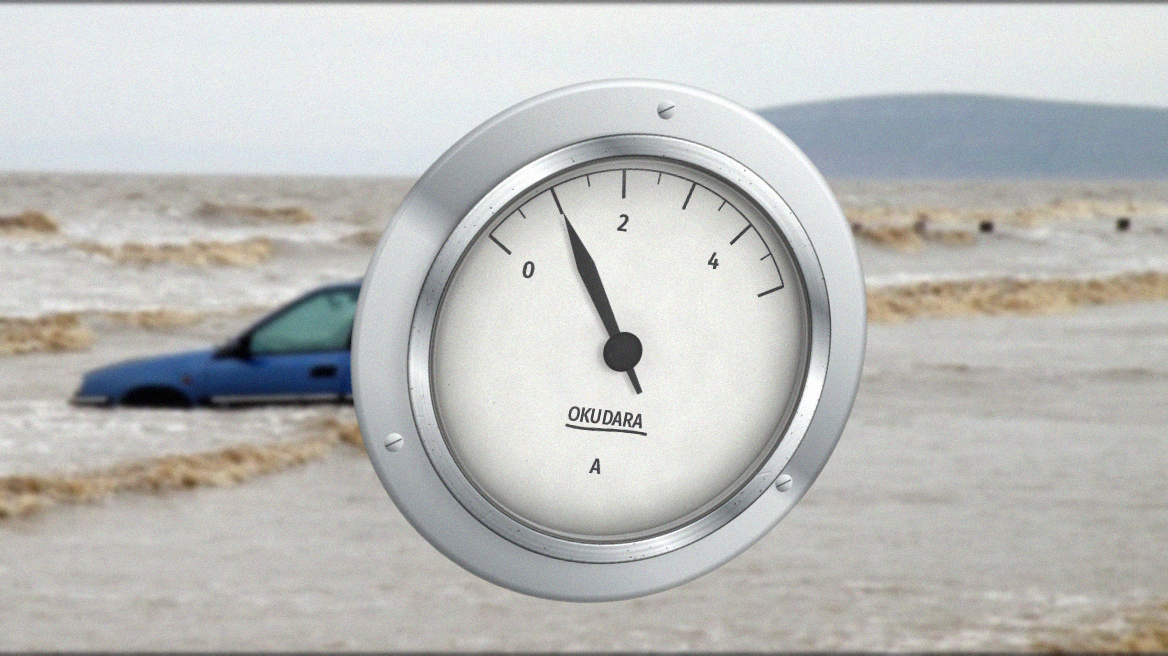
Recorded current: 1 A
